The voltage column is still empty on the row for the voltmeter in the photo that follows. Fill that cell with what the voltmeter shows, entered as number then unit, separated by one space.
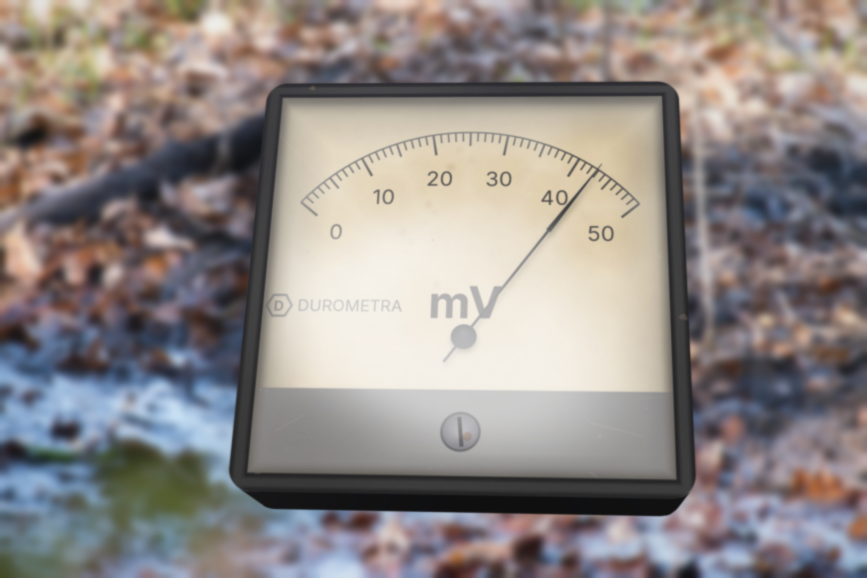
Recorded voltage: 43 mV
